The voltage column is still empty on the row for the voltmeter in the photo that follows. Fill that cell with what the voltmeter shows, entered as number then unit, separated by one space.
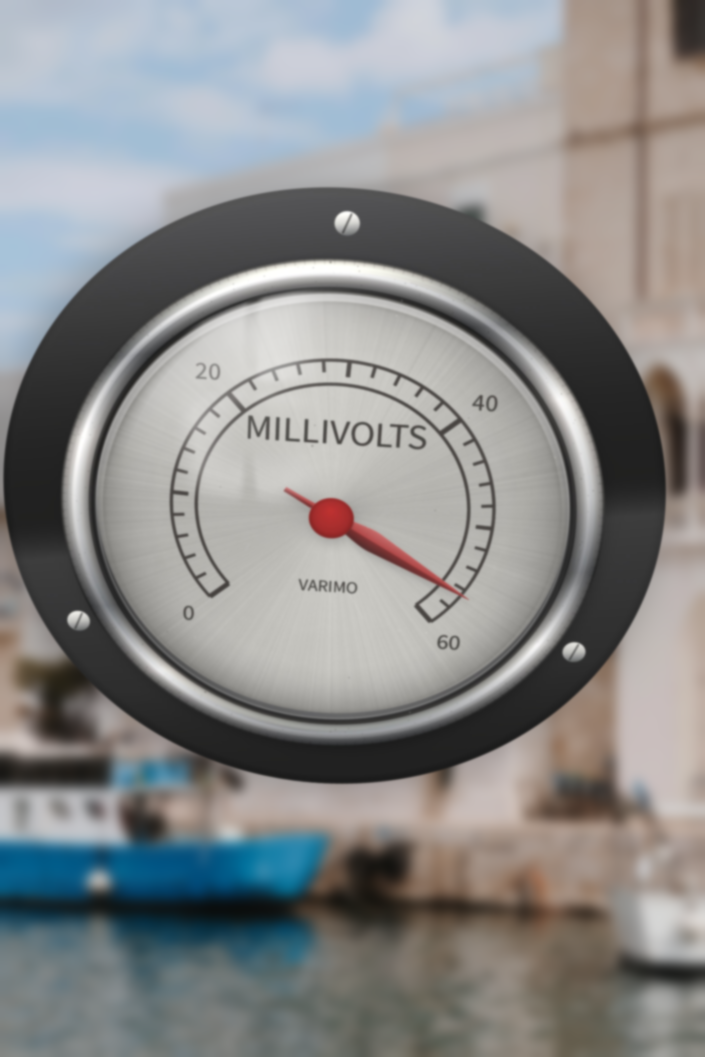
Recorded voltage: 56 mV
